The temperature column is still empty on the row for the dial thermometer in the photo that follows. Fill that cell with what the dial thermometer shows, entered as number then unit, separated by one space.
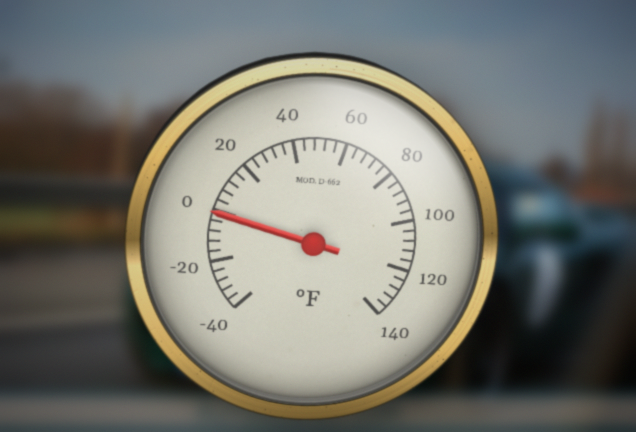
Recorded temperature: 0 °F
